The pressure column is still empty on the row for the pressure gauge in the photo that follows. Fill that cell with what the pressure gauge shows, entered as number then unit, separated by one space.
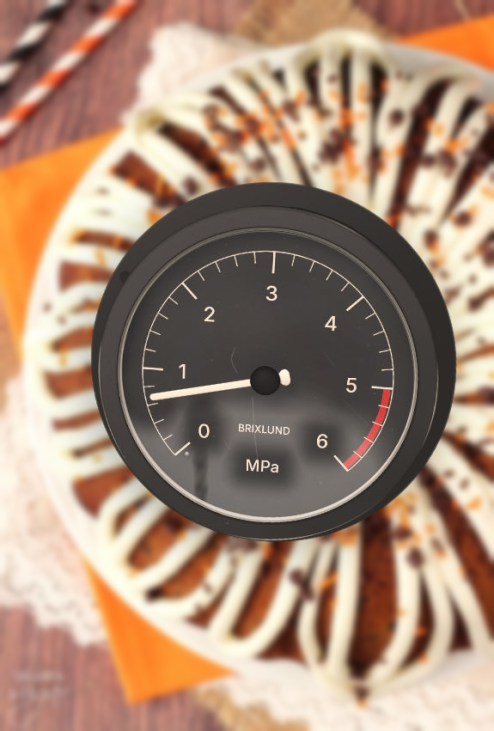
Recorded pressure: 0.7 MPa
